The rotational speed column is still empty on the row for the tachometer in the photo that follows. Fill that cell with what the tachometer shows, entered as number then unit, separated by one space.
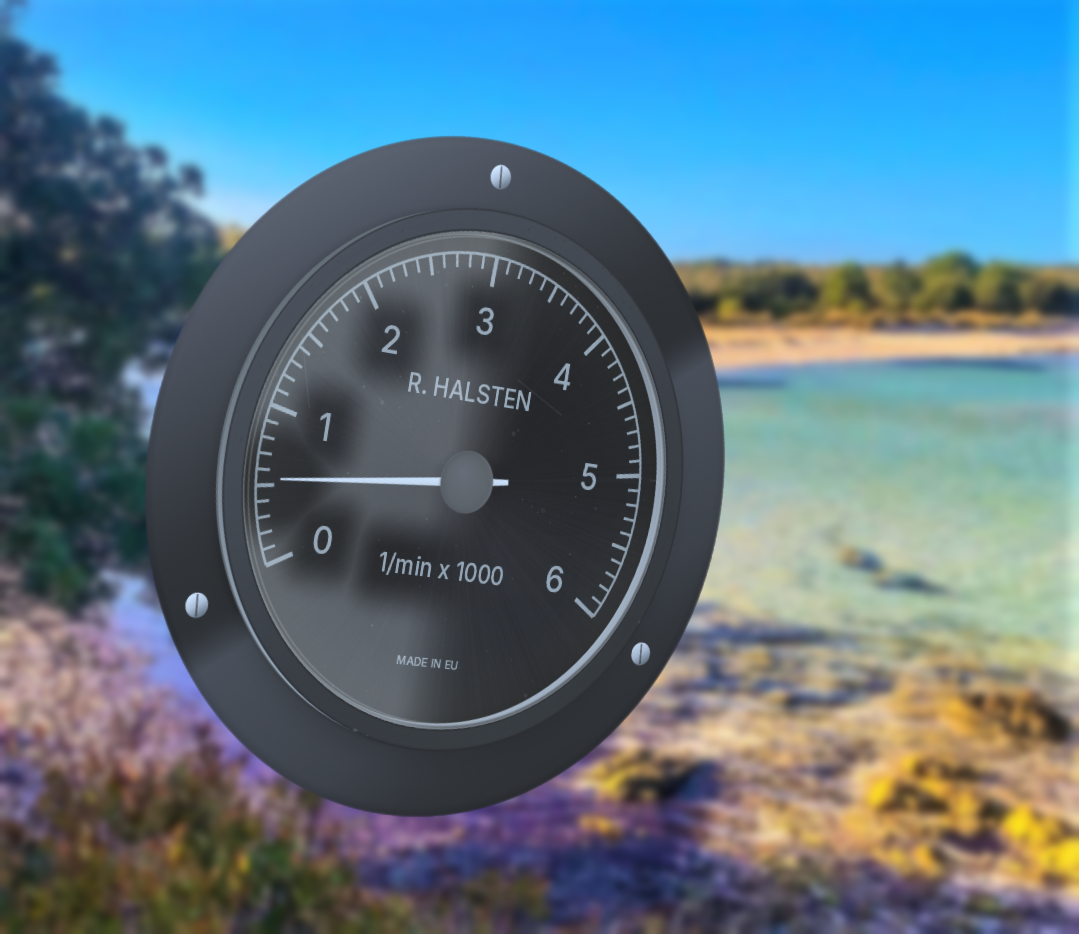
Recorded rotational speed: 550 rpm
